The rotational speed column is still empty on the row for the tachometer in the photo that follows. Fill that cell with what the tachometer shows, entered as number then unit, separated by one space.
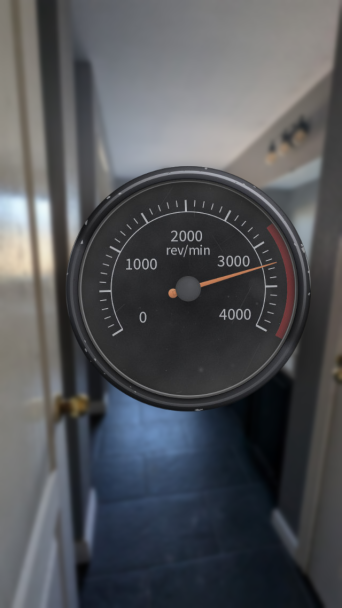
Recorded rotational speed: 3250 rpm
